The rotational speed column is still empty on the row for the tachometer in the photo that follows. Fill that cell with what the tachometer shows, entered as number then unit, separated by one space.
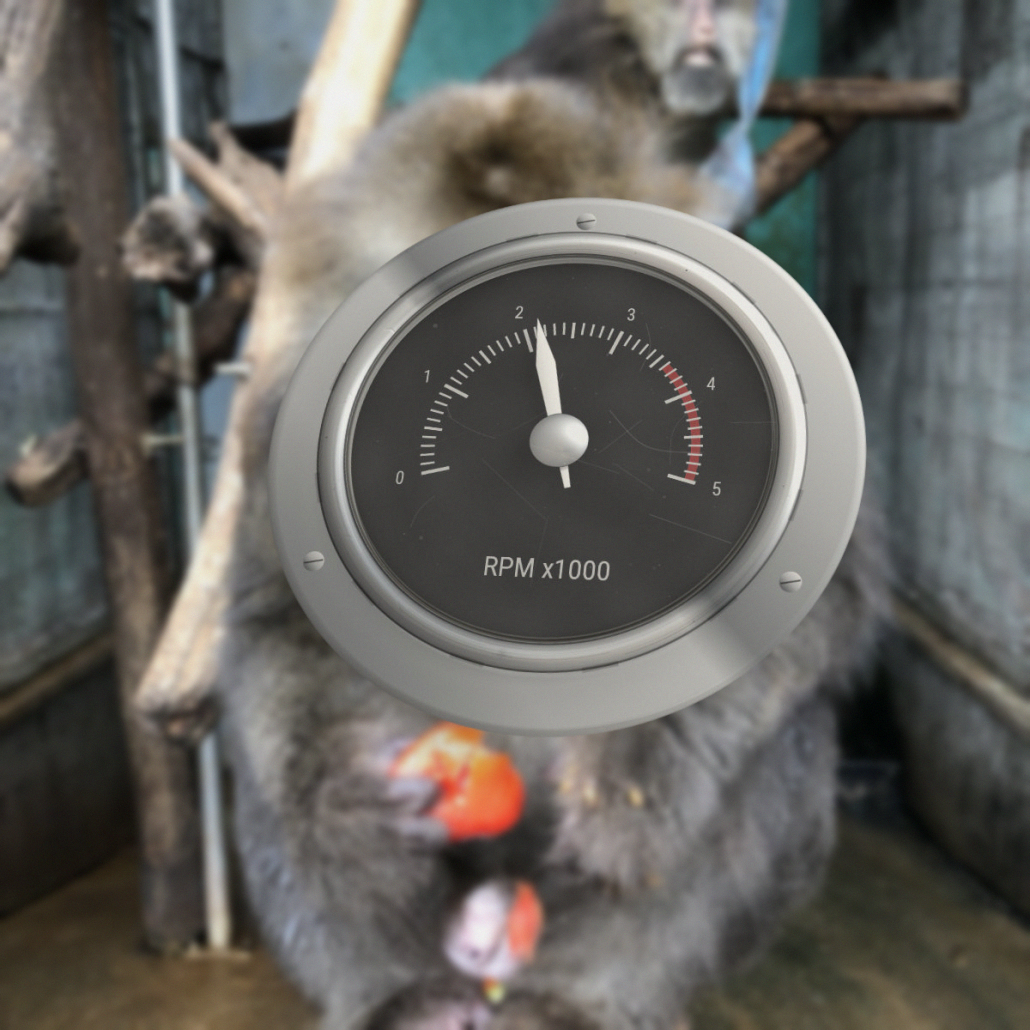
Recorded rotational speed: 2150 rpm
